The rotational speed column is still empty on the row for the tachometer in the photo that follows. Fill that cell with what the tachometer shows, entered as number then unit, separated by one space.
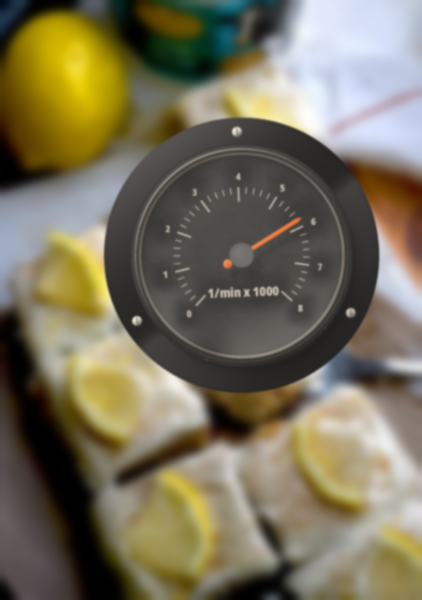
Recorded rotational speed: 5800 rpm
